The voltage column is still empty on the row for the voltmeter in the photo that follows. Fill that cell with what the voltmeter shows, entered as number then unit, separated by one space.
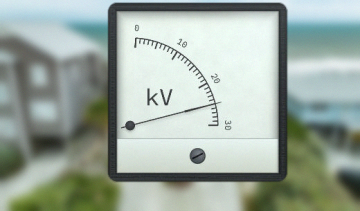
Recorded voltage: 25 kV
